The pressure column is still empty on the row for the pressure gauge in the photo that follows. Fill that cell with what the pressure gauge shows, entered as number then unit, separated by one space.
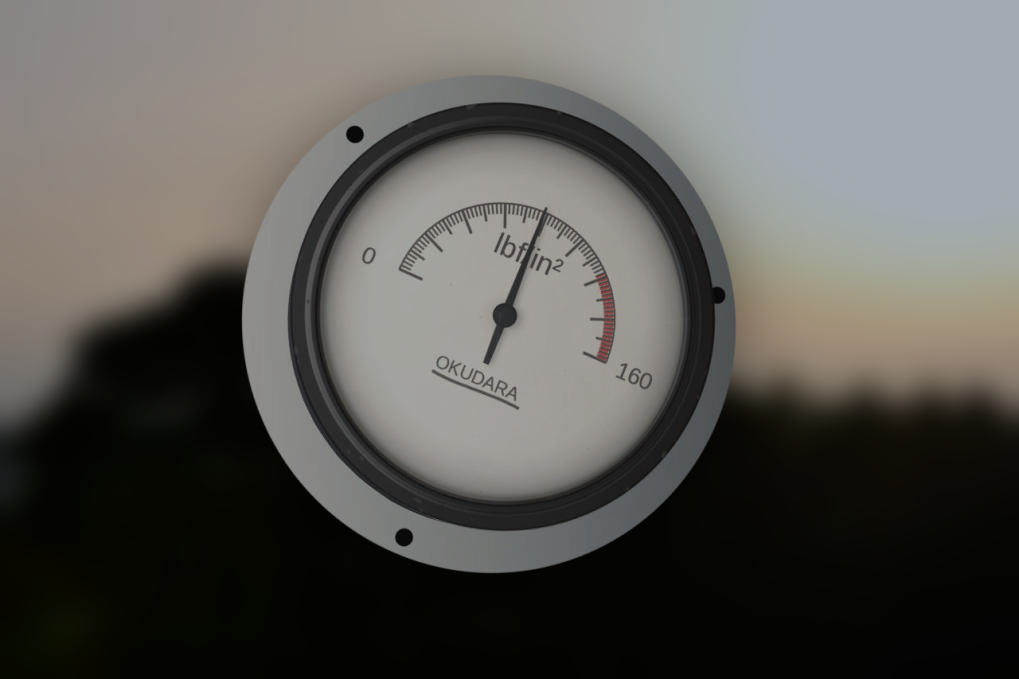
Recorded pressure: 78 psi
